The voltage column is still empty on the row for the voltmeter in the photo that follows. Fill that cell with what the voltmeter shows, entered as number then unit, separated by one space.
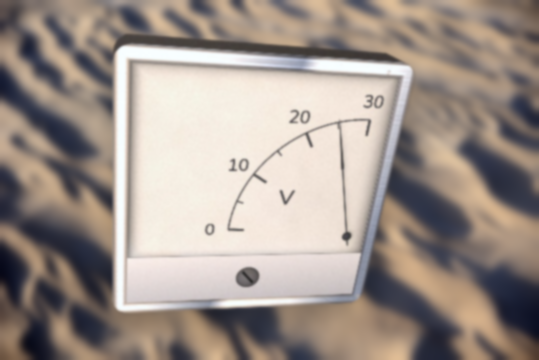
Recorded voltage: 25 V
